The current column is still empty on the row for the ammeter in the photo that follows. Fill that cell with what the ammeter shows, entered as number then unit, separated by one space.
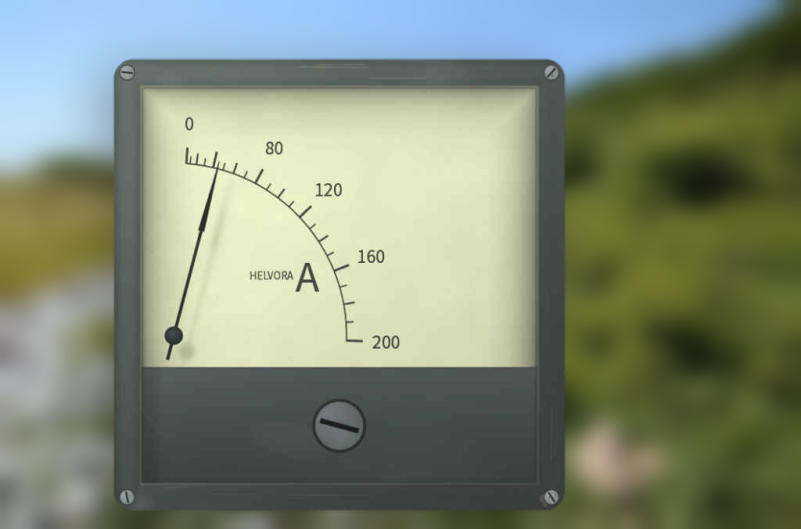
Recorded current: 45 A
